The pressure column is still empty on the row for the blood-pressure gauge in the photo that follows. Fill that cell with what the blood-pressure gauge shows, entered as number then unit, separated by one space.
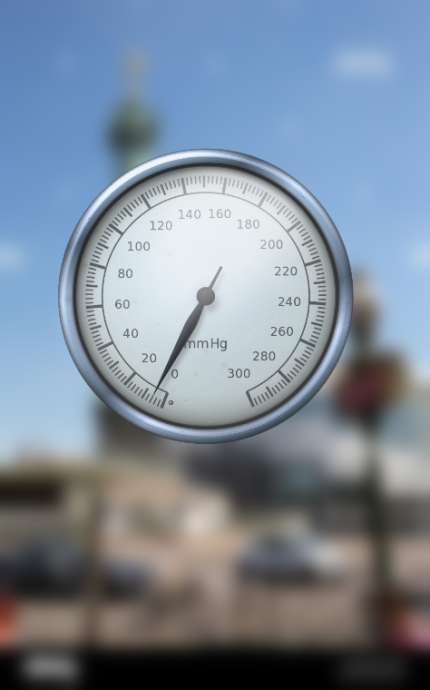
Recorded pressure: 6 mmHg
